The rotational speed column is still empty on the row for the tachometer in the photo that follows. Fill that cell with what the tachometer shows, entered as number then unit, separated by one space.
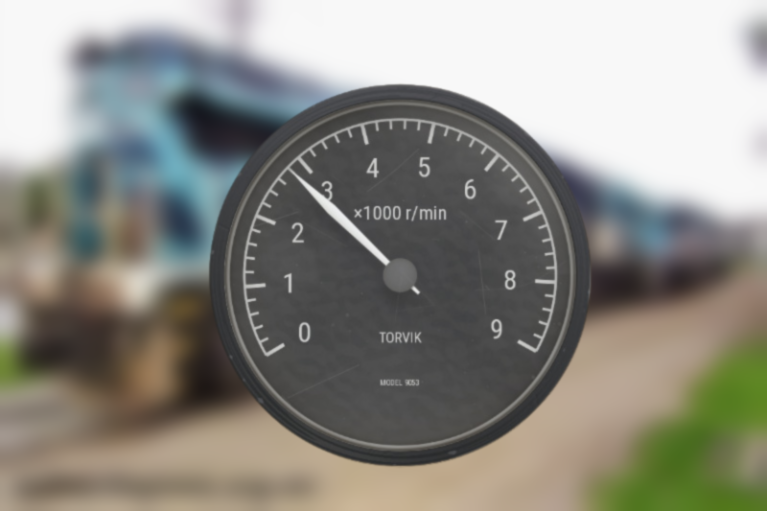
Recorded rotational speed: 2800 rpm
